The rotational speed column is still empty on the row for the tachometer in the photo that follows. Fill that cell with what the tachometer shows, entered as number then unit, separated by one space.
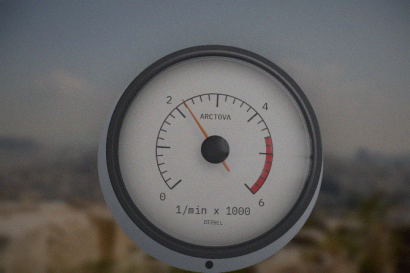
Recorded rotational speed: 2200 rpm
